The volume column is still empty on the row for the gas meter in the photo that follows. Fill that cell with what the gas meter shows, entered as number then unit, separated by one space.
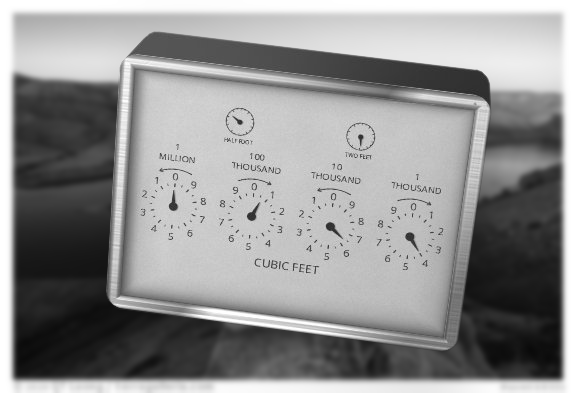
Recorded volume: 6400 ft³
